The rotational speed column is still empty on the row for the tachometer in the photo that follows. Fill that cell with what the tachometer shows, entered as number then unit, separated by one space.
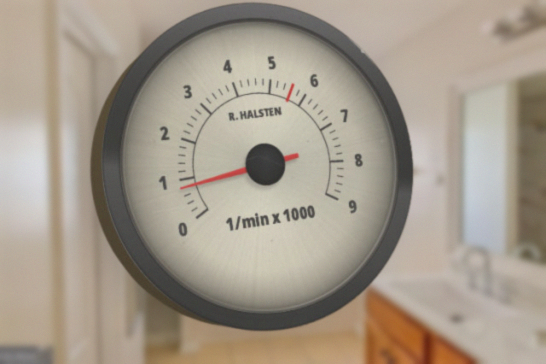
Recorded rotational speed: 800 rpm
